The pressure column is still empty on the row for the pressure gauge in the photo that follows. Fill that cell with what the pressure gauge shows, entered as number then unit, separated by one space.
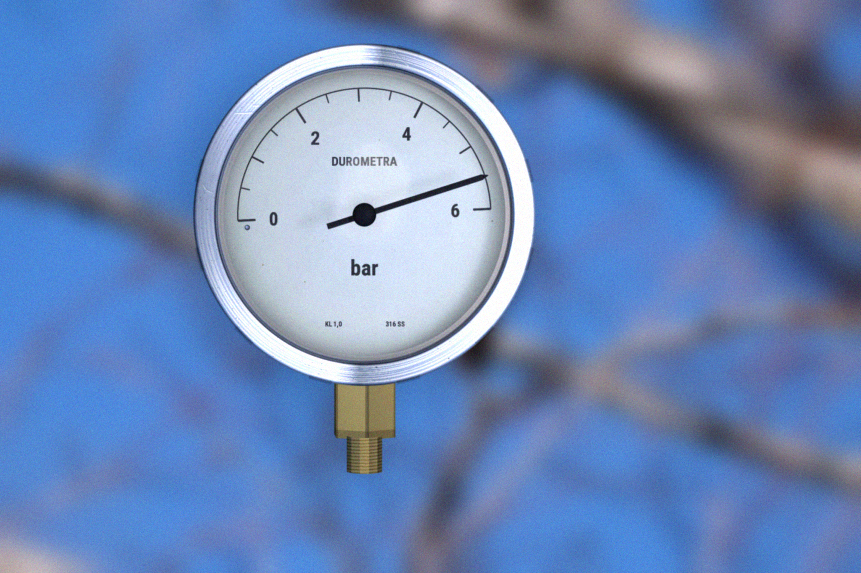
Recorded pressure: 5.5 bar
